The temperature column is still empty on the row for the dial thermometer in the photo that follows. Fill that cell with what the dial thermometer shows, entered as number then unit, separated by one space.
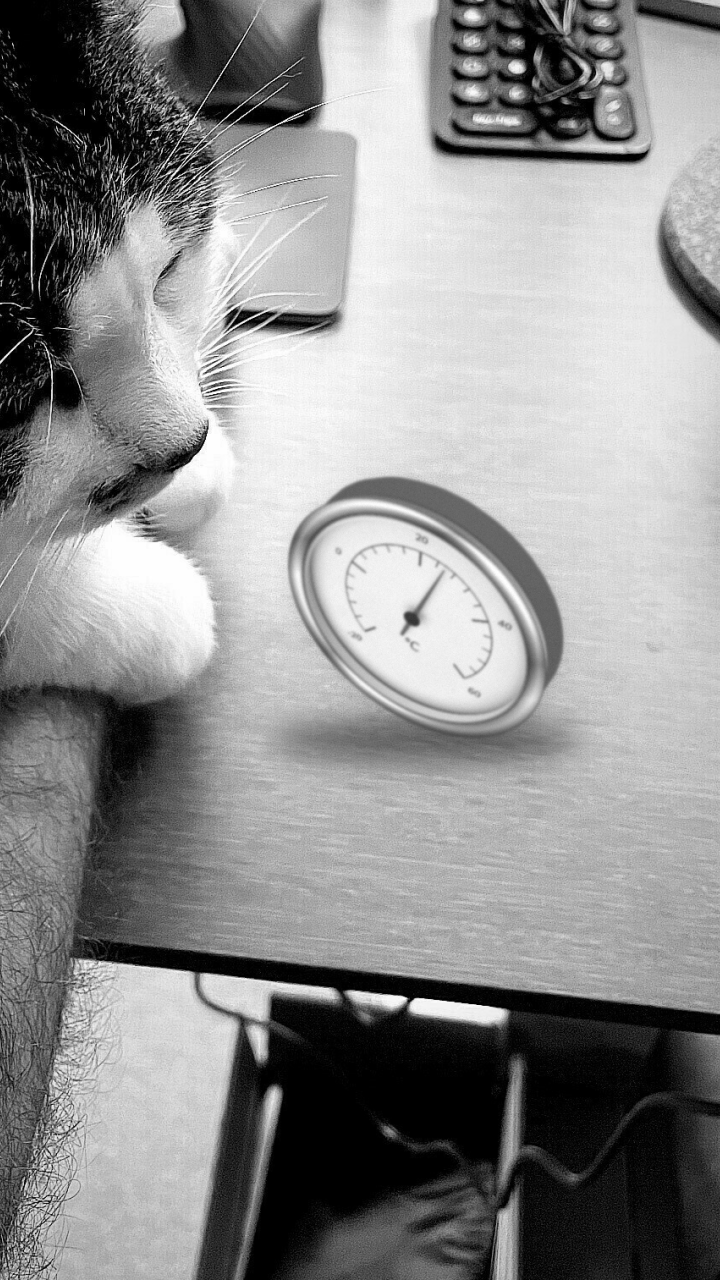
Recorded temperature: 26 °C
